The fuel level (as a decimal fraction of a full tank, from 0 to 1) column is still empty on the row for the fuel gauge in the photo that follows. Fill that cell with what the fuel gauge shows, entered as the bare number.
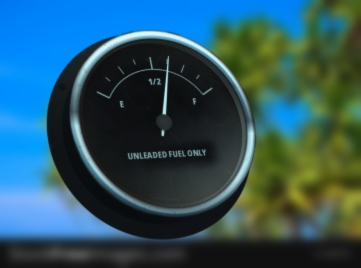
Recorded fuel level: 0.625
